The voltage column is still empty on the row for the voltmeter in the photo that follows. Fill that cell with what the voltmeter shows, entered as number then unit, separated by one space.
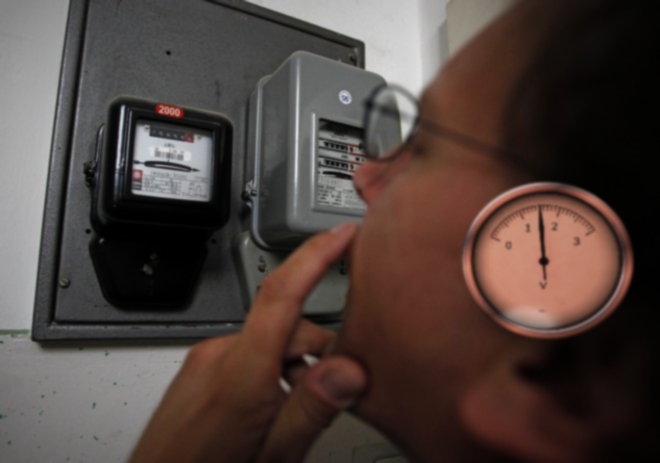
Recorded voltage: 1.5 V
